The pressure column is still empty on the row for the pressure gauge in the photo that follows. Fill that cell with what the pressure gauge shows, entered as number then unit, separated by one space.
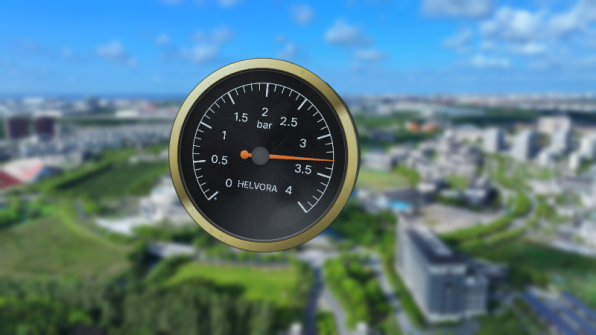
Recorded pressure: 3.3 bar
